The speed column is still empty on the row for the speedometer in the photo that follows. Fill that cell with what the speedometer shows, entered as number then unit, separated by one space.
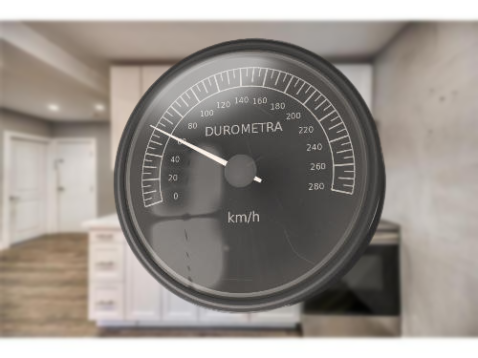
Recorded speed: 60 km/h
